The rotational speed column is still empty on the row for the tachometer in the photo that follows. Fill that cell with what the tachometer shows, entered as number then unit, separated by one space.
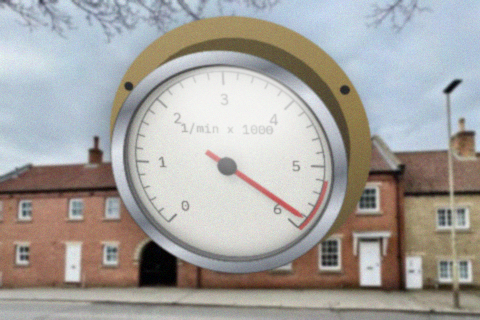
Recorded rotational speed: 5800 rpm
